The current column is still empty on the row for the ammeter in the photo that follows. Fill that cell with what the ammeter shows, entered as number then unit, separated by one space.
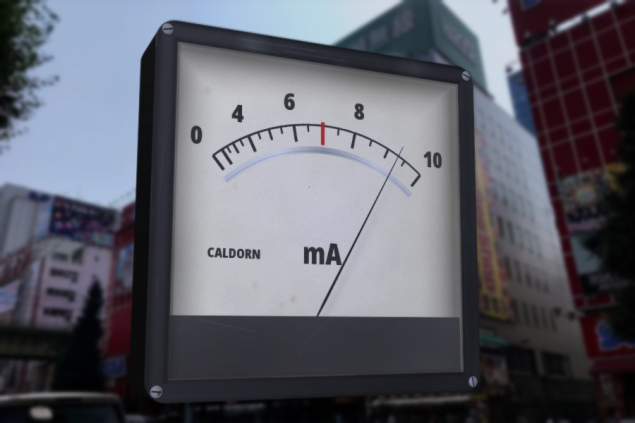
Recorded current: 9.25 mA
